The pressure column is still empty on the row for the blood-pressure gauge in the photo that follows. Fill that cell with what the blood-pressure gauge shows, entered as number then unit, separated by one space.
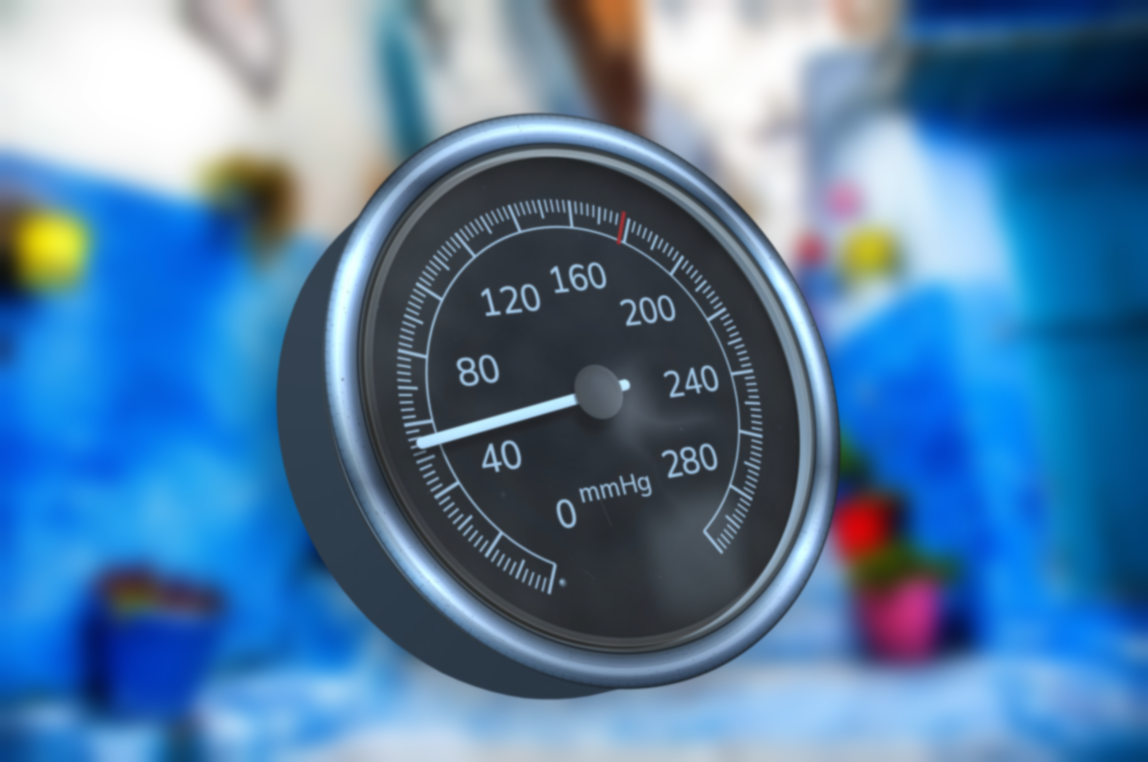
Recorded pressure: 54 mmHg
